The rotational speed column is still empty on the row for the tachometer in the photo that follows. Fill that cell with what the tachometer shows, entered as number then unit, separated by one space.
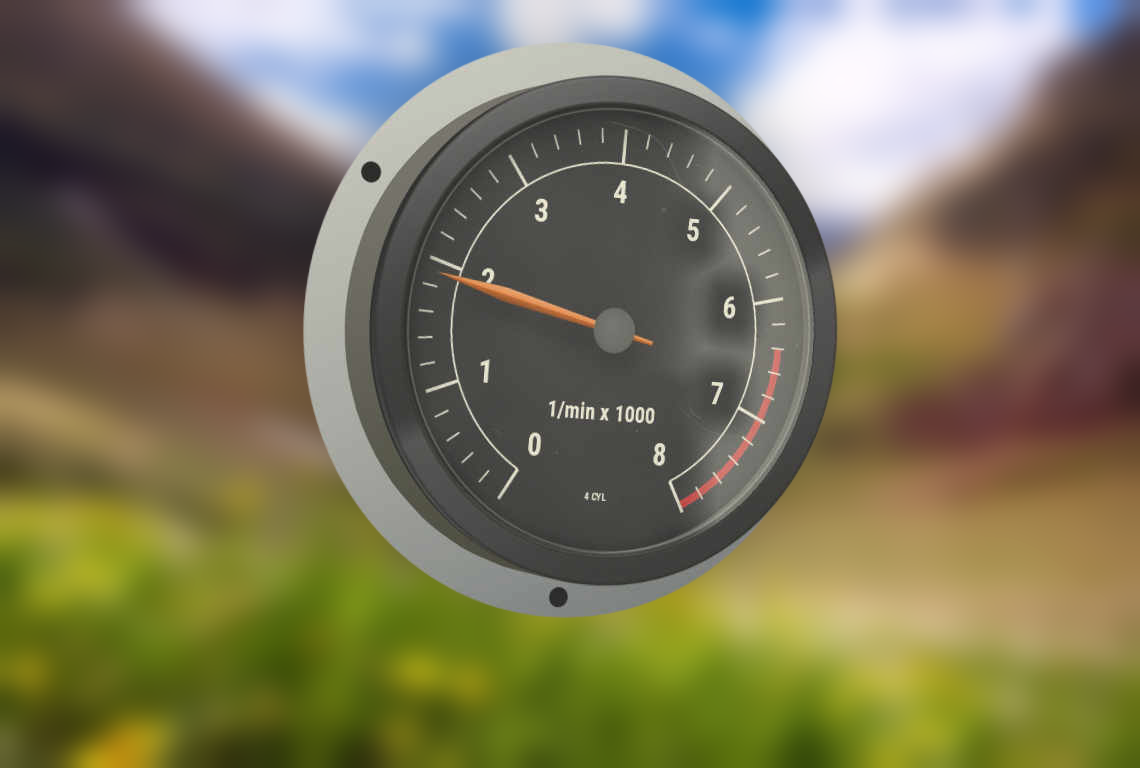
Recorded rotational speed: 1900 rpm
